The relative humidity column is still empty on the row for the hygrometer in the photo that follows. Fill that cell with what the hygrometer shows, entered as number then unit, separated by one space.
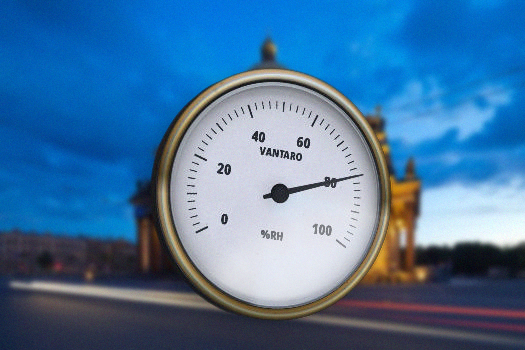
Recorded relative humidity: 80 %
